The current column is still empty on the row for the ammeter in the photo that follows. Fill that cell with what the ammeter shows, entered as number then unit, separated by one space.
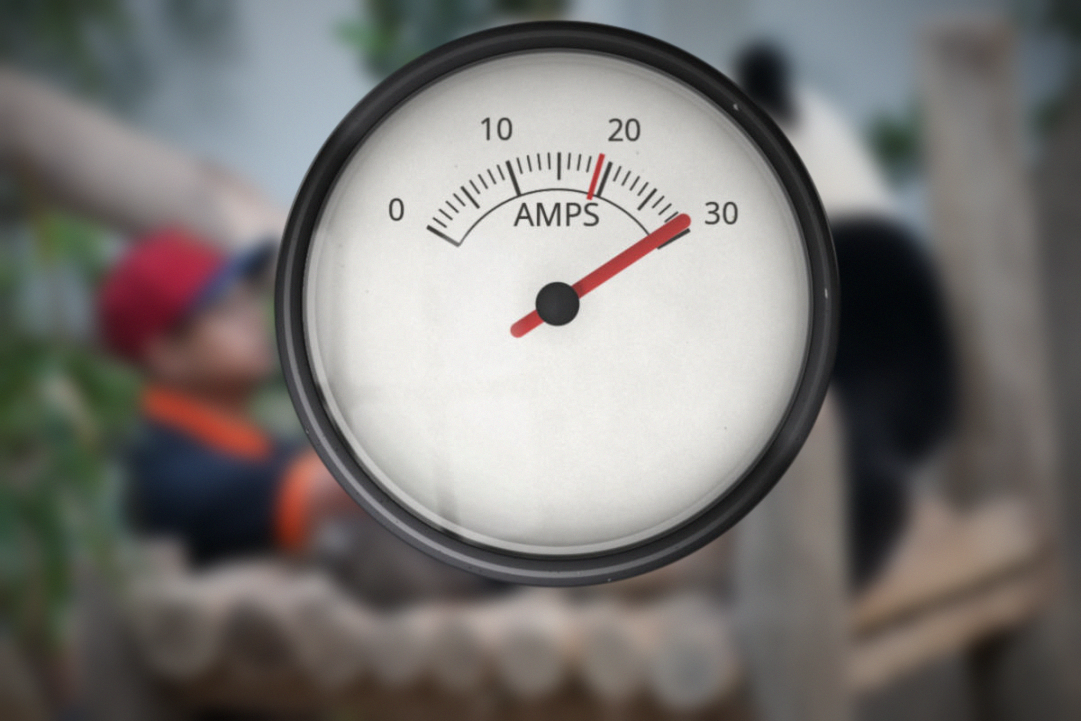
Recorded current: 29 A
